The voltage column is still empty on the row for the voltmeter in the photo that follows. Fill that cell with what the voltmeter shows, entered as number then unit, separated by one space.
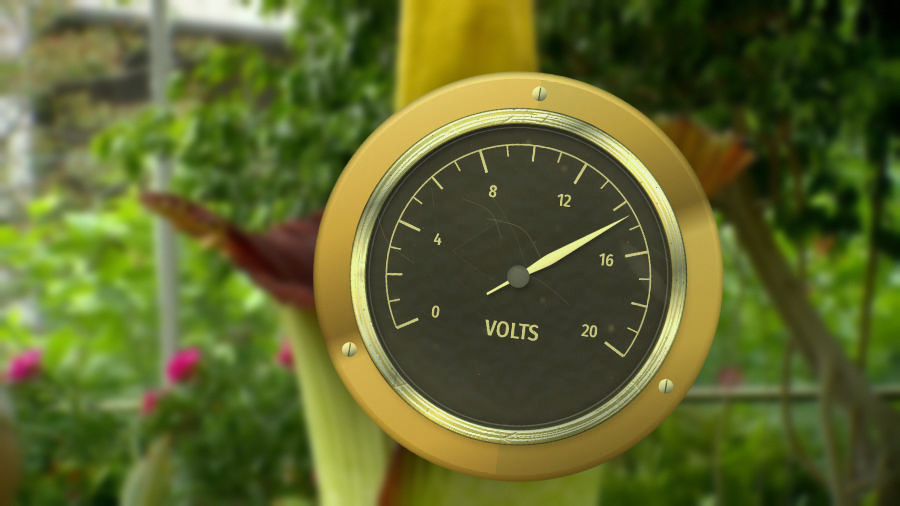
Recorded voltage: 14.5 V
